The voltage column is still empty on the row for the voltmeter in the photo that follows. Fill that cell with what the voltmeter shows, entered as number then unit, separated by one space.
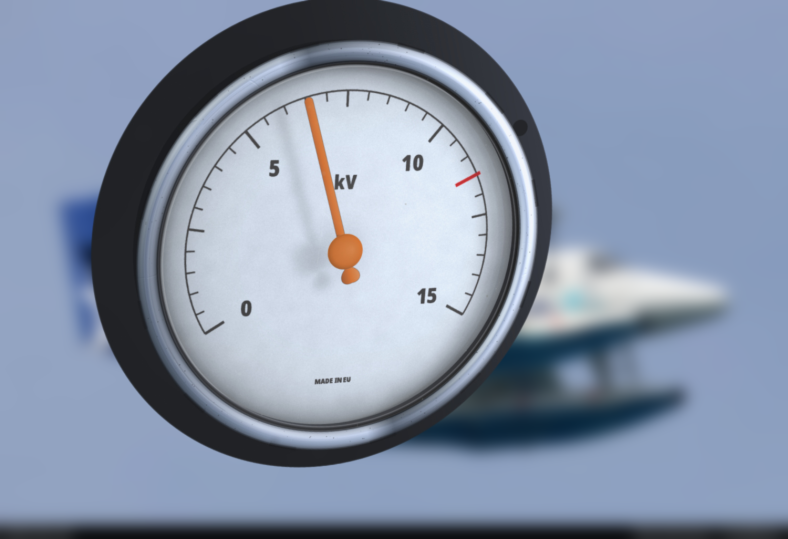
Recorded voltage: 6.5 kV
